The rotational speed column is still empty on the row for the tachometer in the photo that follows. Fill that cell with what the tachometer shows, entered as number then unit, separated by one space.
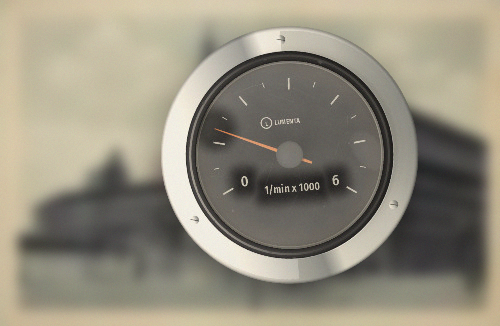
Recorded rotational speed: 1250 rpm
